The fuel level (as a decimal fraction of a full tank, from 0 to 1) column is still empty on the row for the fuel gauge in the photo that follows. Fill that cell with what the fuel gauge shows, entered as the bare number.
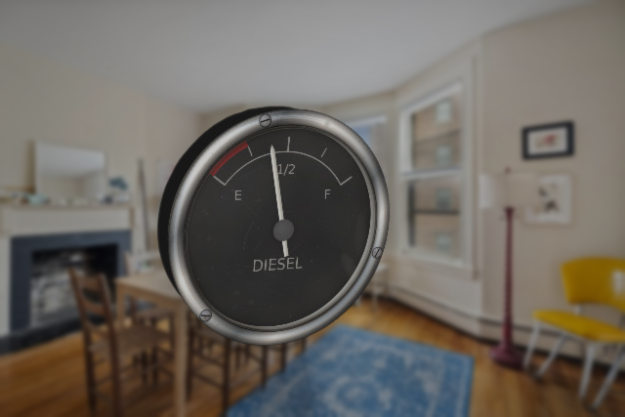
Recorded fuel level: 0.375
